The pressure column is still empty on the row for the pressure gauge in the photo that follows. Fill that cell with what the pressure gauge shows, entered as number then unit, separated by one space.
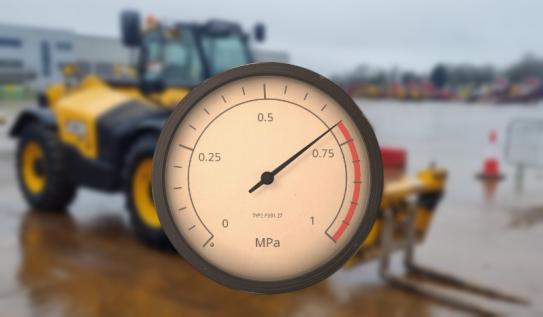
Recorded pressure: 0.7 MPa
